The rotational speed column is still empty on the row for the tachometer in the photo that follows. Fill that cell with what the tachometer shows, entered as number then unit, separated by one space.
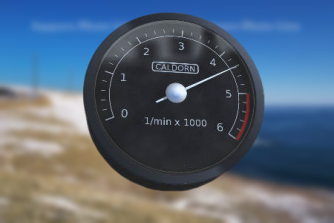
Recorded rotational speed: 4400 rpm
